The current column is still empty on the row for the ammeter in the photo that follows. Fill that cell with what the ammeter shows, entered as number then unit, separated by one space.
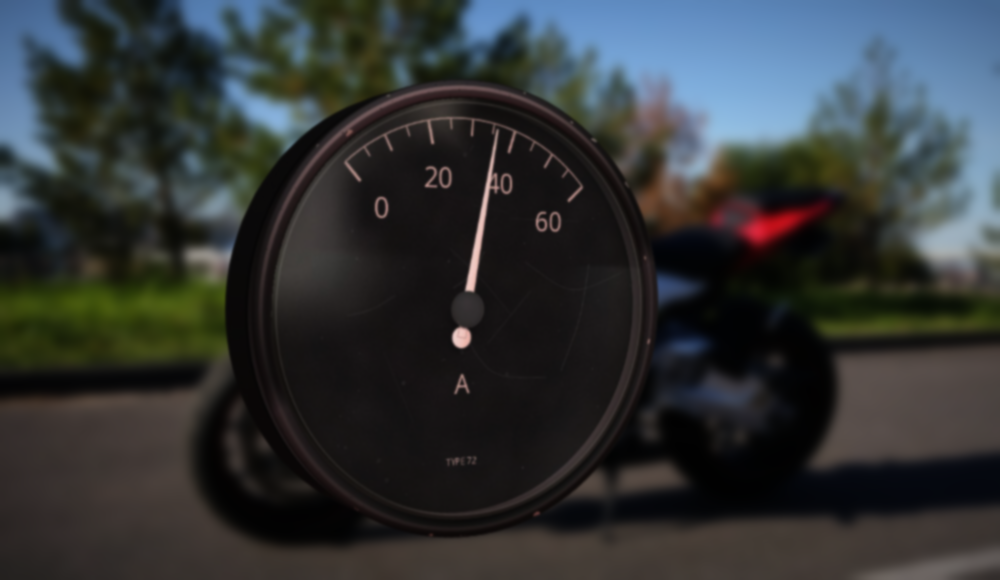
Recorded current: 35 A
